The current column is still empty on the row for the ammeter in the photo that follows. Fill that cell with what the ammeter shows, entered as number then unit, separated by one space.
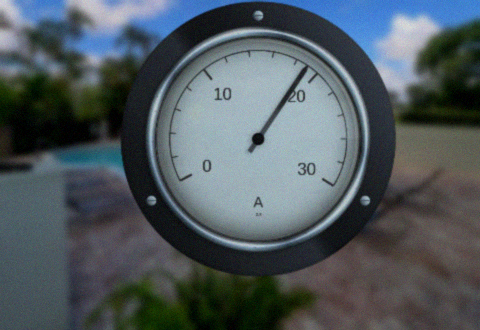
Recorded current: 19 A
